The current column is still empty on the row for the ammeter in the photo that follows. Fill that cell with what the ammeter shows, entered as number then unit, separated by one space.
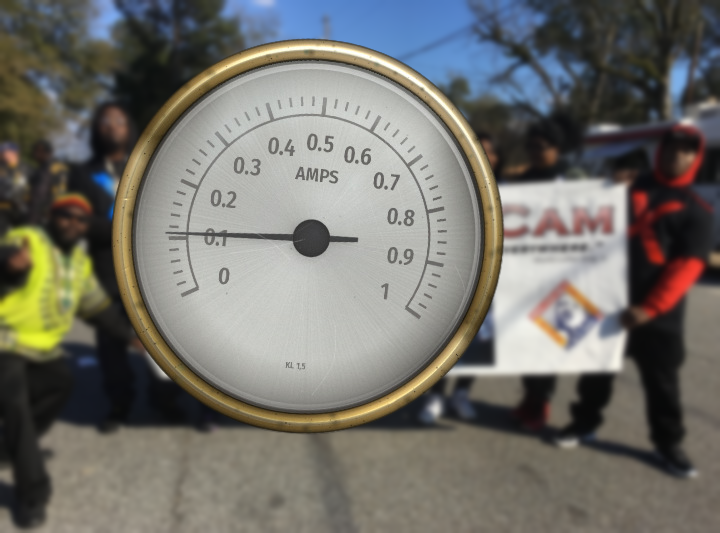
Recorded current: 0.11 A
